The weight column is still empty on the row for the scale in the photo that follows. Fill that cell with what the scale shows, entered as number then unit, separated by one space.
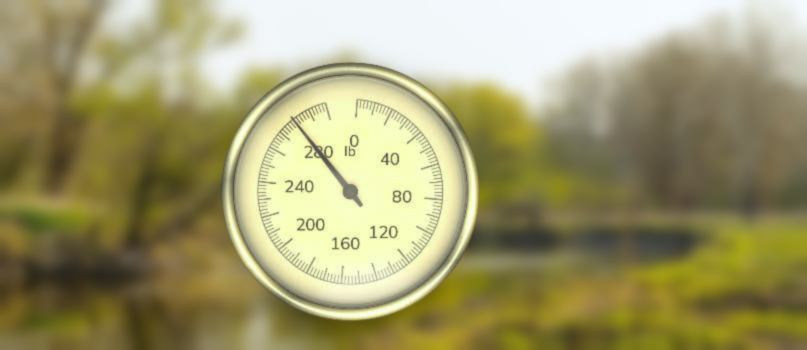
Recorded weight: 280 lb
